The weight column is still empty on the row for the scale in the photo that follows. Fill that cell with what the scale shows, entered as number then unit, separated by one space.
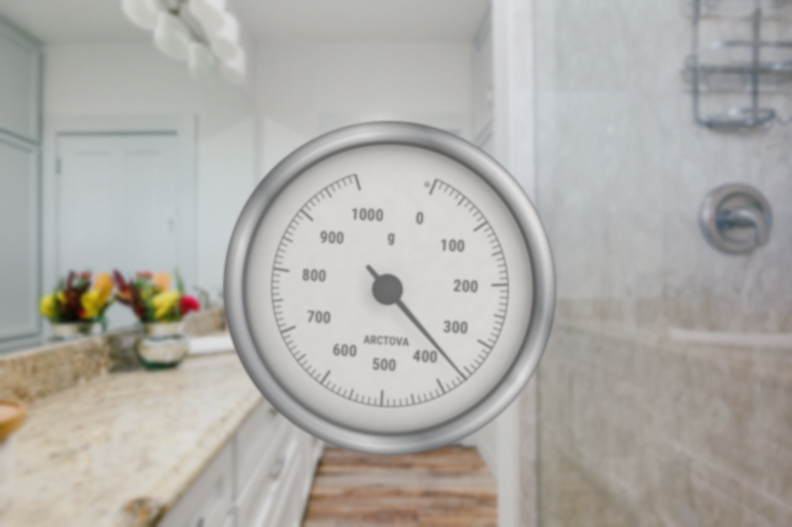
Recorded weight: 360 g
